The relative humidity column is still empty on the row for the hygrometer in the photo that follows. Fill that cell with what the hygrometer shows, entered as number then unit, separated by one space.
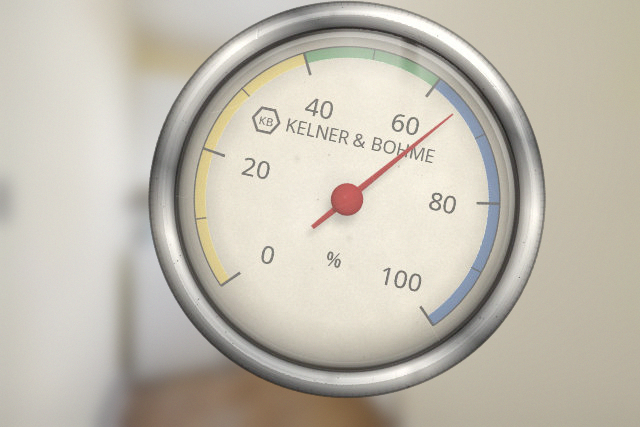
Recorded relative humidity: 65 %
